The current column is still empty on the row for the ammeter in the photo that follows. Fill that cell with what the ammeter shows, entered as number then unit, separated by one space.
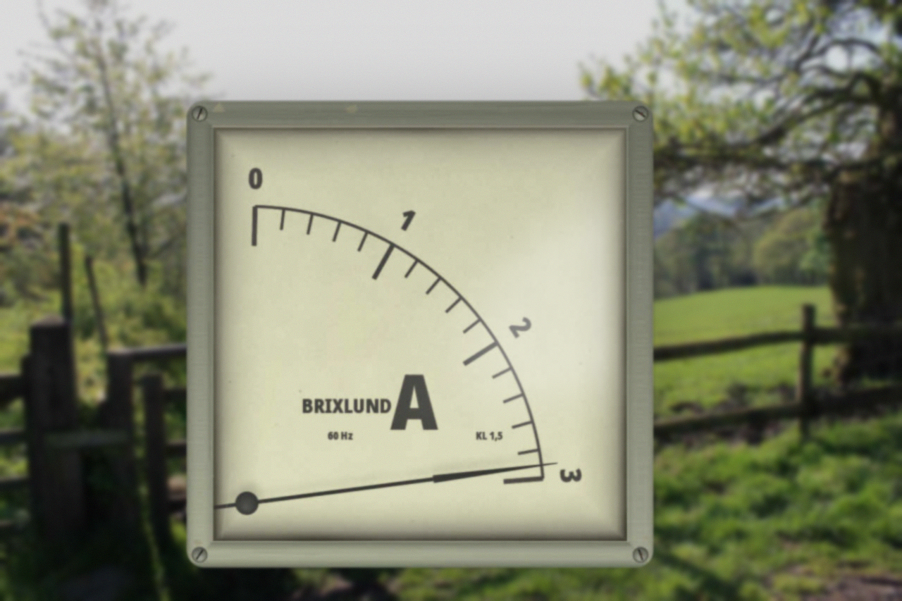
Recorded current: 2.9 A
